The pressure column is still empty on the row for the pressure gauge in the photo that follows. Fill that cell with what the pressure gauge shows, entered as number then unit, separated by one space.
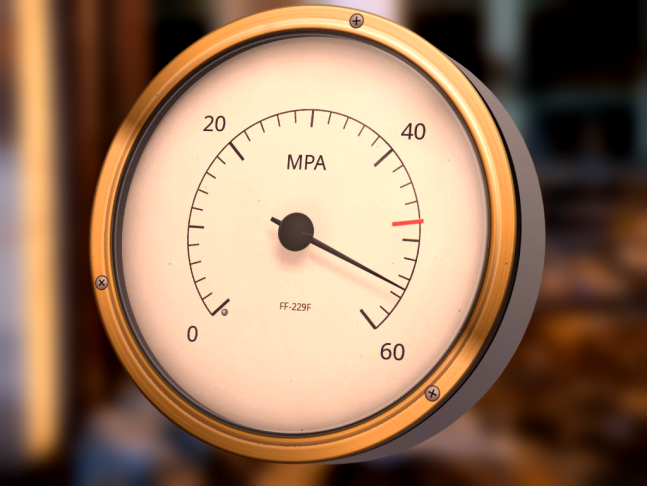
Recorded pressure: 55 MPa
